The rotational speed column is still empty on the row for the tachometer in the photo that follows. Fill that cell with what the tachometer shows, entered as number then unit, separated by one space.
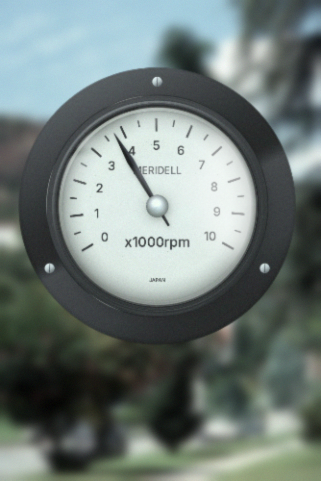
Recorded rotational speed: 3750 rpm
